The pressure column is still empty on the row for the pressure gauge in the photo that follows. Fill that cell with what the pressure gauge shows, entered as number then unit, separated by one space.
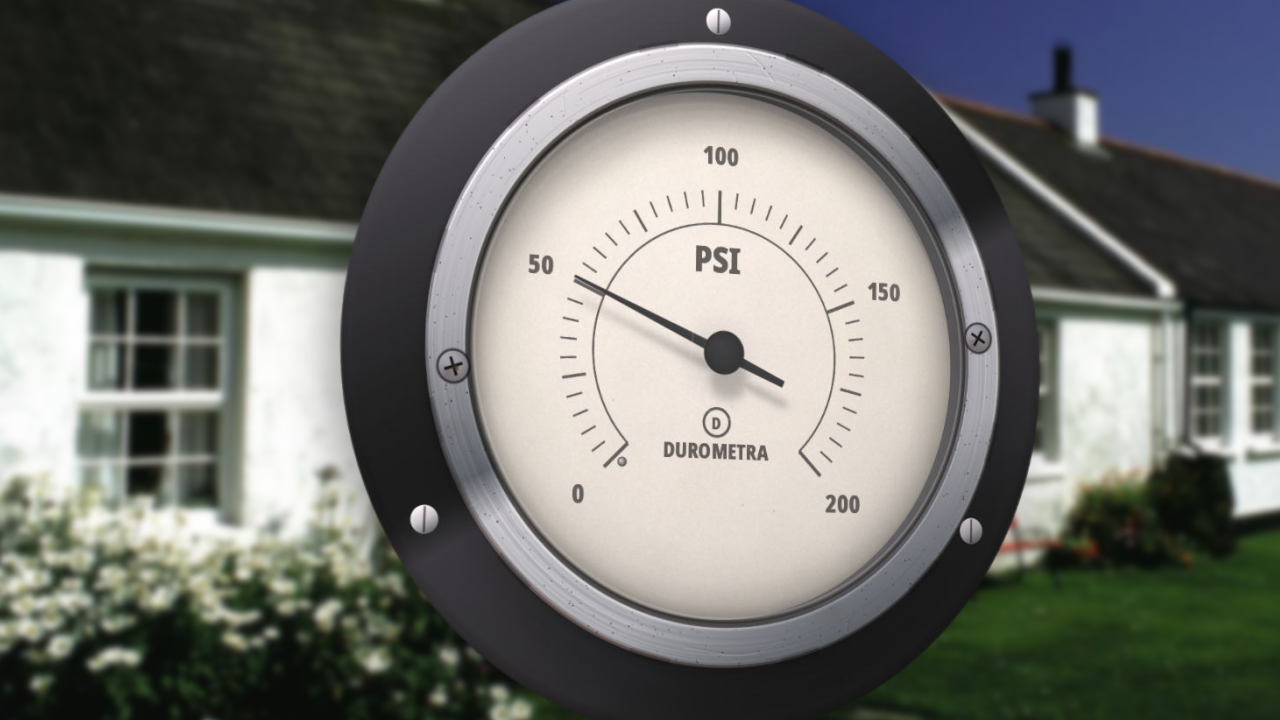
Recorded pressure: 50 psi
